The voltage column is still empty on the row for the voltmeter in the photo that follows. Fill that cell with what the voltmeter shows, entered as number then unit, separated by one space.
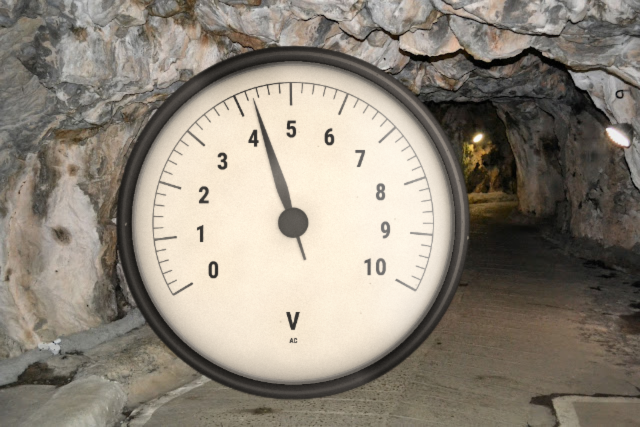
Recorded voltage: 4.3 V
